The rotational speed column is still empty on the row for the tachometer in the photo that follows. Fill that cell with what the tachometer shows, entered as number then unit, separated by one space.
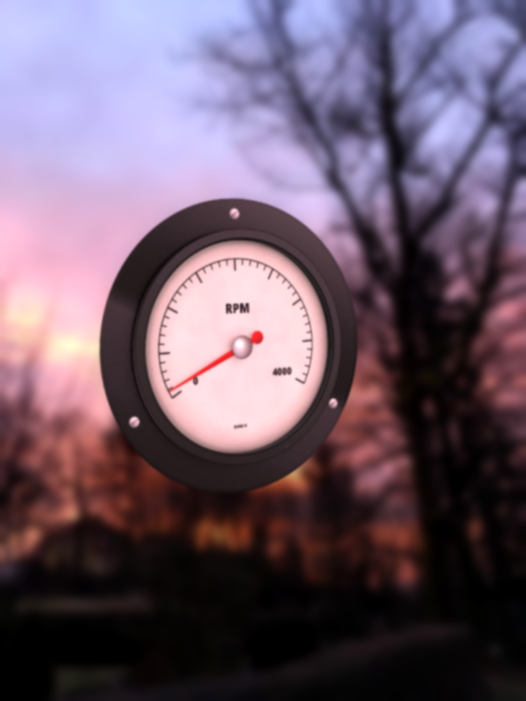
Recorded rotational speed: 100 rpm
